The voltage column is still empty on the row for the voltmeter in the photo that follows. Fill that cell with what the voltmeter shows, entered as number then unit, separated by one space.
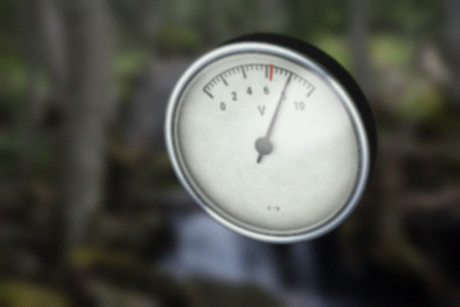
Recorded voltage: 8 V
